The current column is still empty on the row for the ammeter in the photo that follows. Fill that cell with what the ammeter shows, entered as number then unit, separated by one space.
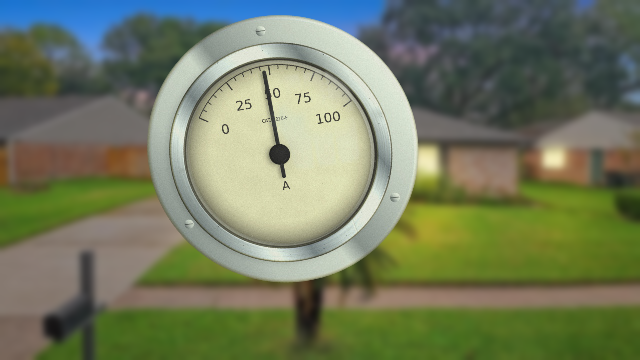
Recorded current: 47.5 A
